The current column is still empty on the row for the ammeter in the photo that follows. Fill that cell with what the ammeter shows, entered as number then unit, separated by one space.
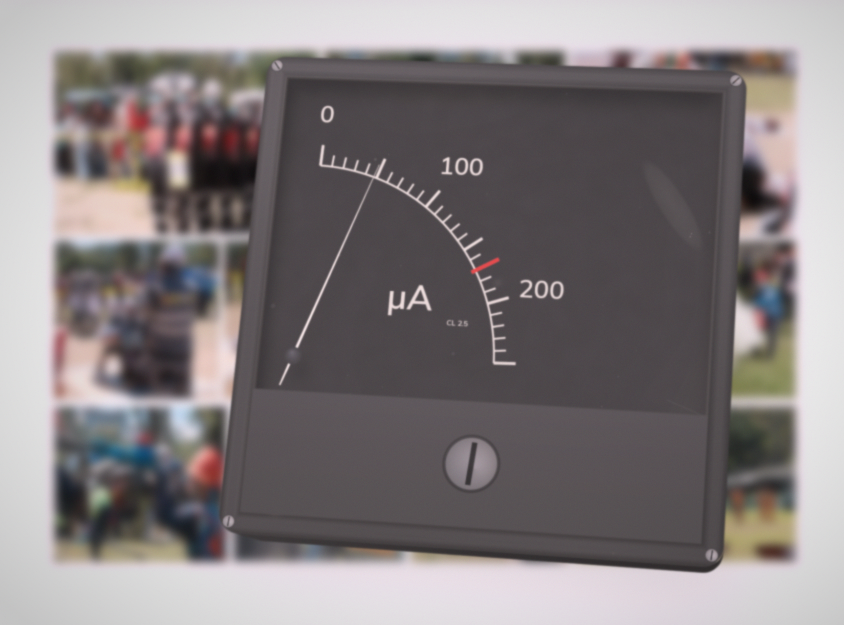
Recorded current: 50 µA
